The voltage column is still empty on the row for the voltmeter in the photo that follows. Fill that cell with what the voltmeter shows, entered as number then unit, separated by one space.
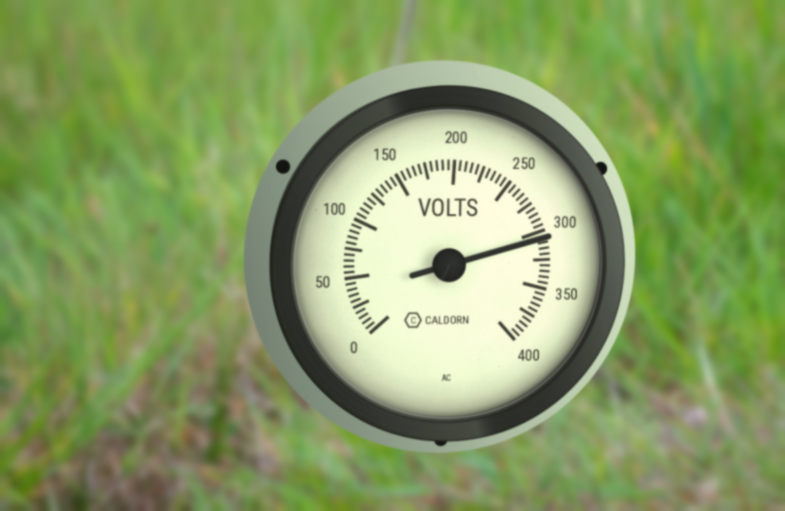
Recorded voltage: 305 V
